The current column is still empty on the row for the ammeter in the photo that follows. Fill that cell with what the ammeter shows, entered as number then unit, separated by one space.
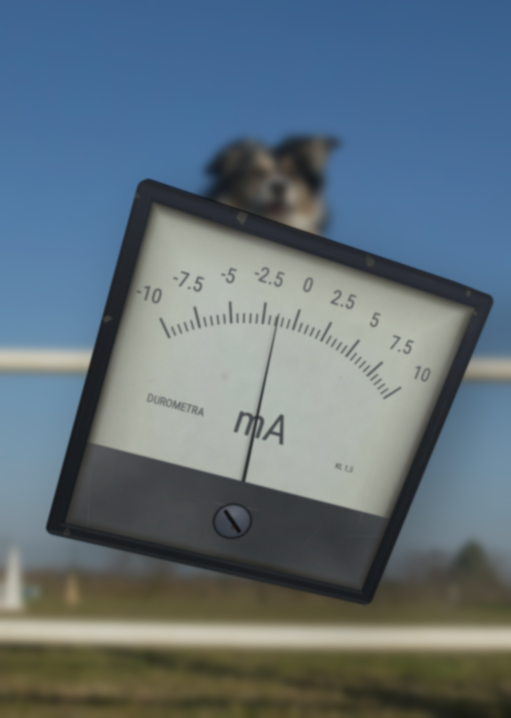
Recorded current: -1.5 mA
